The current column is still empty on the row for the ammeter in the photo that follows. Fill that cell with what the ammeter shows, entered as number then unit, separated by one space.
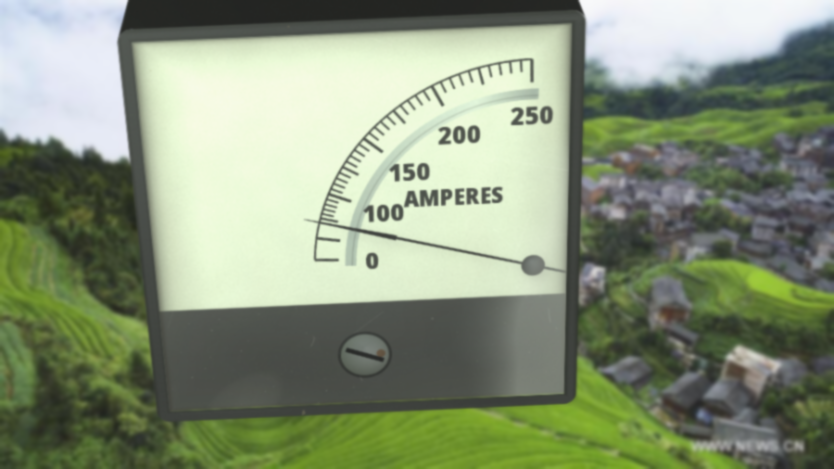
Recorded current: 75 A
